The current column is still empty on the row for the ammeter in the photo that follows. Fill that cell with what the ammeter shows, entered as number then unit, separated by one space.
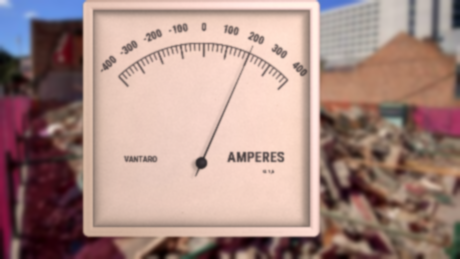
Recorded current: 200 A
